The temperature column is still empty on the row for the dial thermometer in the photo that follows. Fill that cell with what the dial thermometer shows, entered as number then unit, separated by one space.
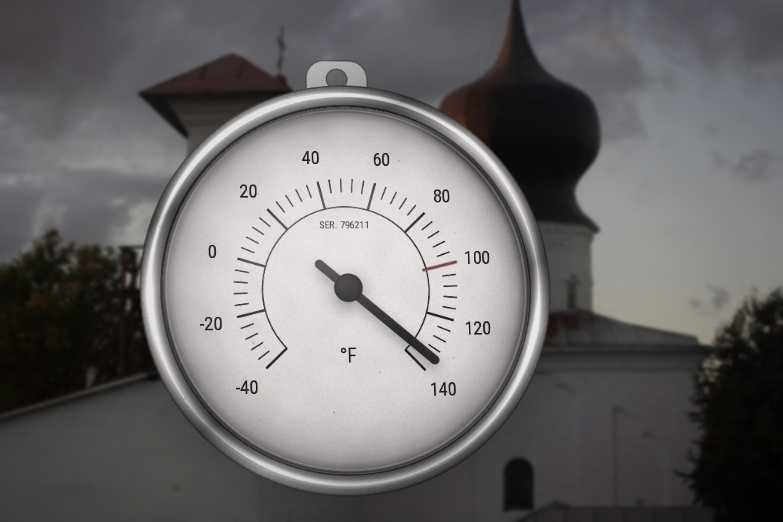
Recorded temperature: 136 °F
